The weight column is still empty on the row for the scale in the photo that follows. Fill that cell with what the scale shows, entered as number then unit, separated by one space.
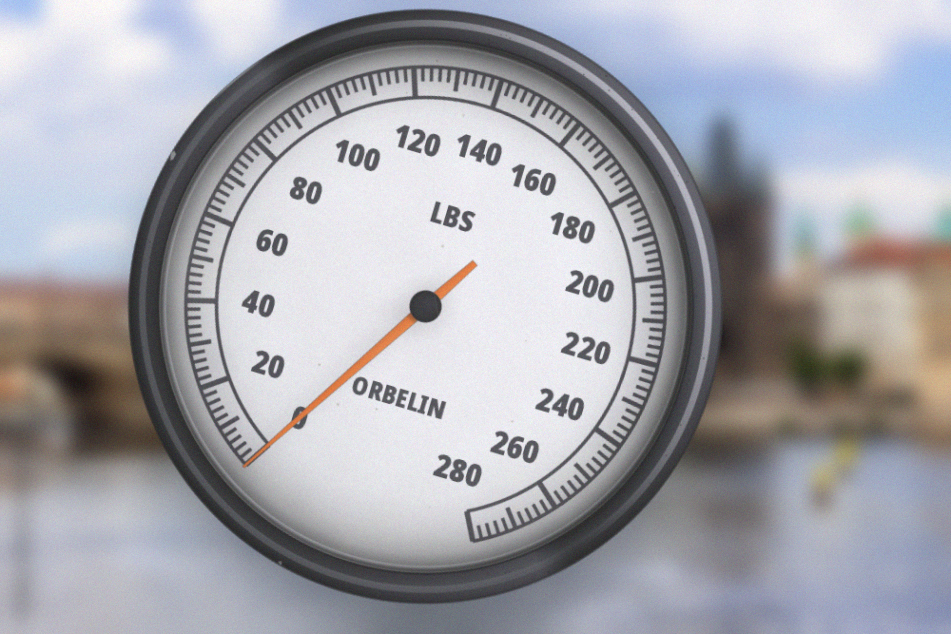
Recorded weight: 0 lb
